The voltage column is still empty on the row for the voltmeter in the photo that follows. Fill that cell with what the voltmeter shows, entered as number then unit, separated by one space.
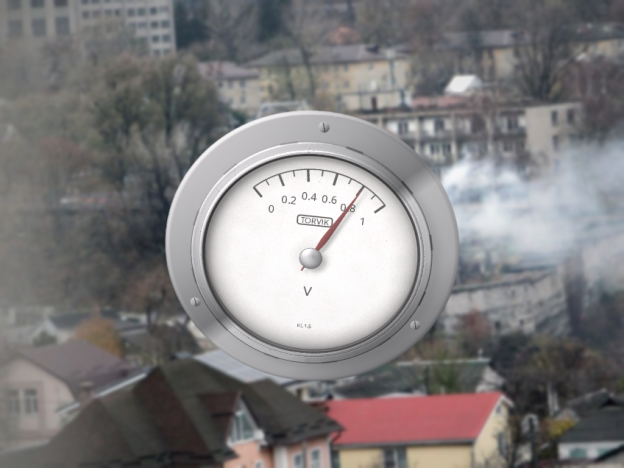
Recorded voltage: 0.8 V
